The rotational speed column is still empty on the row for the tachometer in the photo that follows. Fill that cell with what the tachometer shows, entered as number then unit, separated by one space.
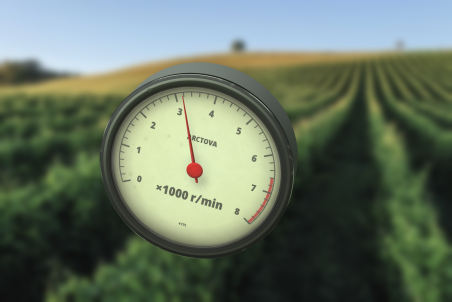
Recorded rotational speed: 3200 rpm
